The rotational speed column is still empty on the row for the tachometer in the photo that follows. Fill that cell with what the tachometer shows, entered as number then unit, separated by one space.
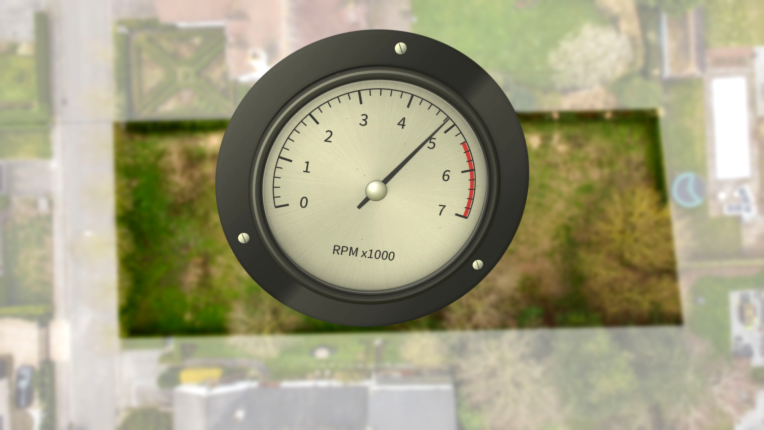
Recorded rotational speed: 4800 rpm
